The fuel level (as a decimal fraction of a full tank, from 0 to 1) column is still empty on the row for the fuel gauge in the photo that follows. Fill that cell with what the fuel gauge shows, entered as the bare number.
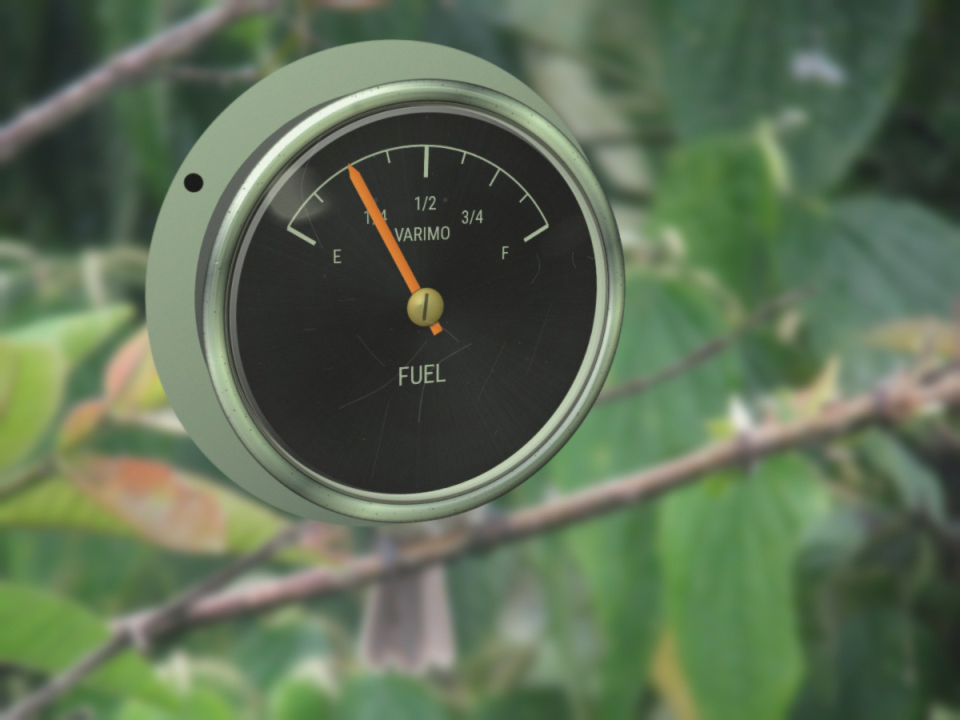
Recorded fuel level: 0.25
